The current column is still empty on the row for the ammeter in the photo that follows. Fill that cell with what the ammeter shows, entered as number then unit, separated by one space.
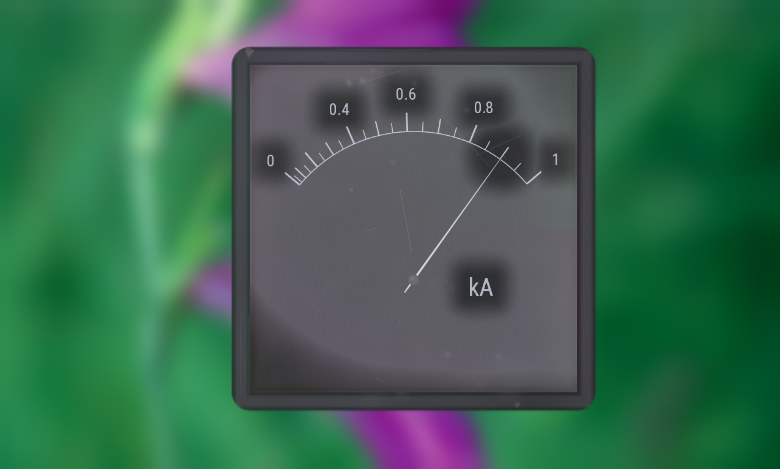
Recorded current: 0.9 kA
